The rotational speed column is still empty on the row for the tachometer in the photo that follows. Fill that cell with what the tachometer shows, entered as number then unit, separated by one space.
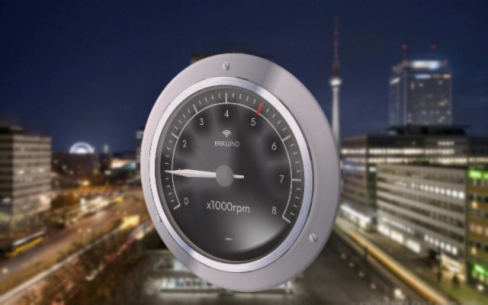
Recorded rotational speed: 1000 rpm
